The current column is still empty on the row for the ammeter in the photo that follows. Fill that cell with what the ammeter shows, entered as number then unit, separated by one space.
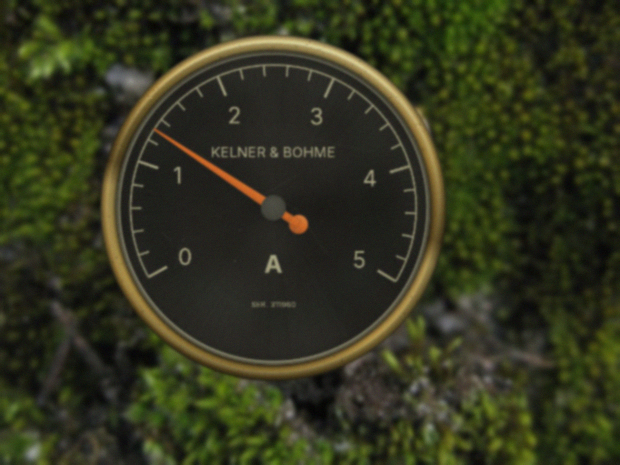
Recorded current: 1.3 A
